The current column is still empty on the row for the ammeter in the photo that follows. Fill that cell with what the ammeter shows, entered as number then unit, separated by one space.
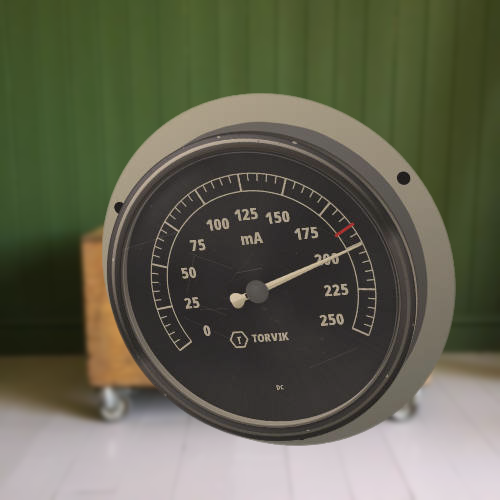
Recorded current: 200 mA
